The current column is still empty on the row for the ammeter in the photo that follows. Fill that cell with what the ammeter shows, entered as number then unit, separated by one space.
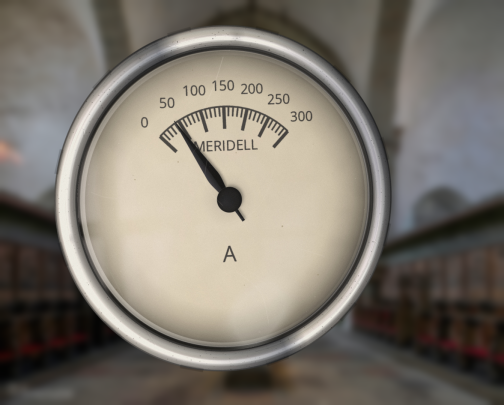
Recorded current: 40 A
